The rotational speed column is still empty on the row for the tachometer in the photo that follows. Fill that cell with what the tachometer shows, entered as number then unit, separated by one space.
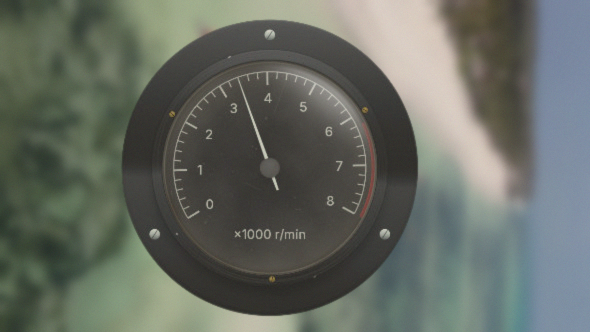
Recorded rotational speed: 3400 rpm
